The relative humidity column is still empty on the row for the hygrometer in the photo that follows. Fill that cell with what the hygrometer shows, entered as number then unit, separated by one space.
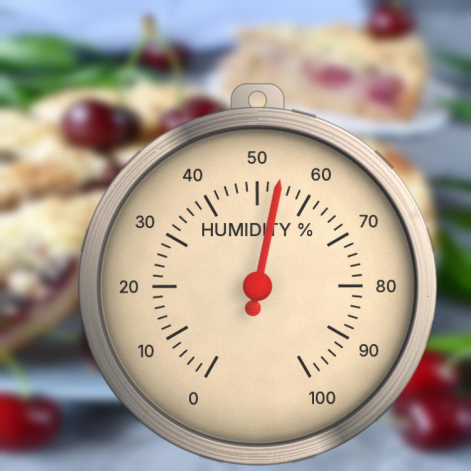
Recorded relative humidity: 54 %
